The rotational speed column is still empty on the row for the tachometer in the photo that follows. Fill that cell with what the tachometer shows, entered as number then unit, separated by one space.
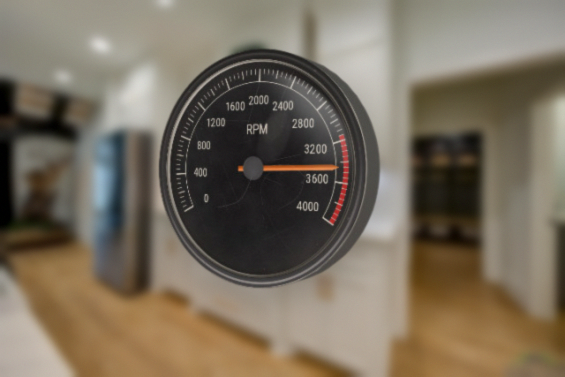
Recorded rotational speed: 3450 rpm
